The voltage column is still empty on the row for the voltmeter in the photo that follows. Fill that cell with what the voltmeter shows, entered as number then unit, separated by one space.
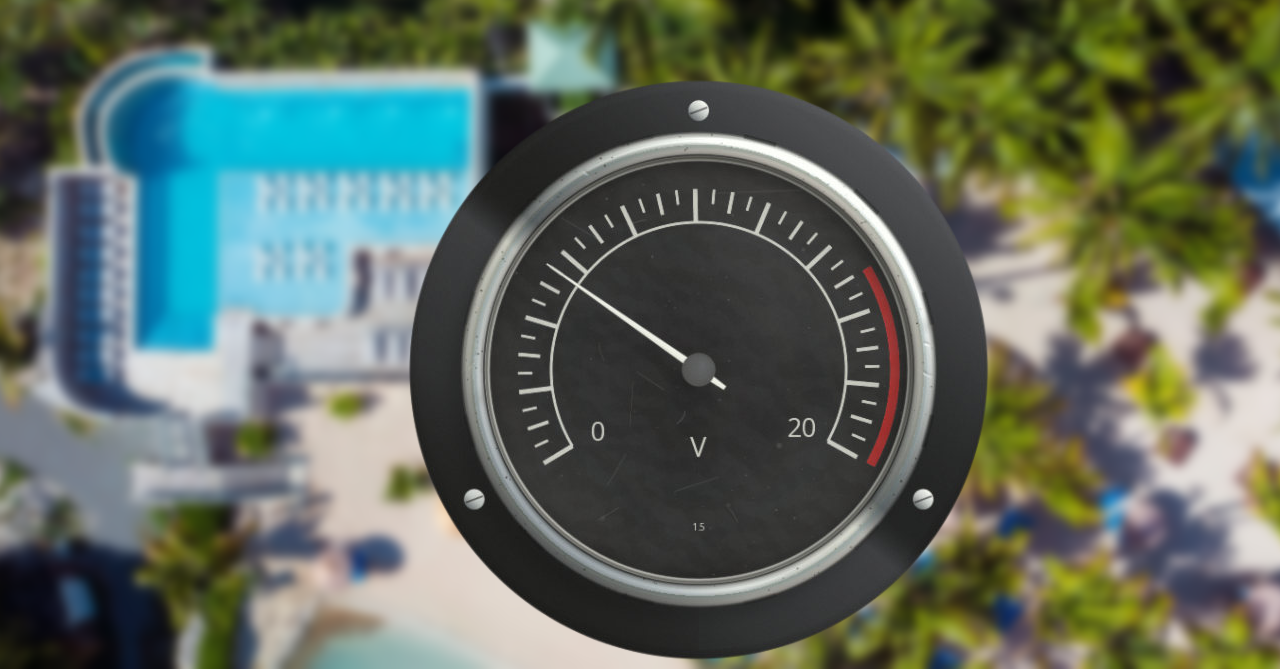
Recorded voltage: 5.5 V
